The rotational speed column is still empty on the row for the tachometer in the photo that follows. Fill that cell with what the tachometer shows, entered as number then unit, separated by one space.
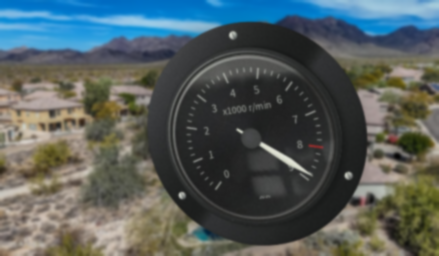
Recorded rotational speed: 8800 rpm
